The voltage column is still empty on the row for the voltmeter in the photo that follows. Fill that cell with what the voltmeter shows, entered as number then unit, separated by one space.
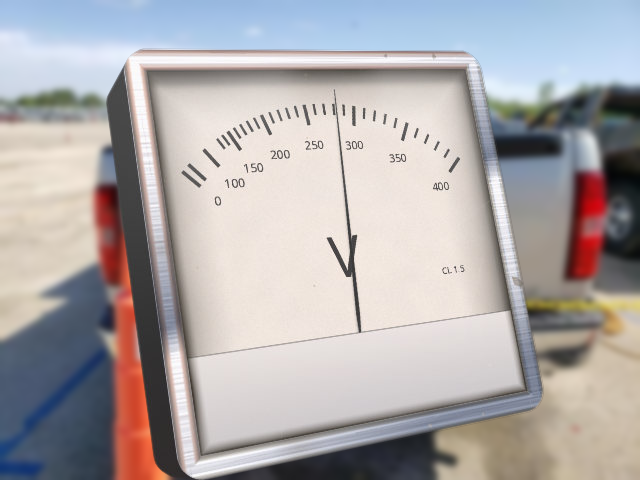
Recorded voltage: 280 V
